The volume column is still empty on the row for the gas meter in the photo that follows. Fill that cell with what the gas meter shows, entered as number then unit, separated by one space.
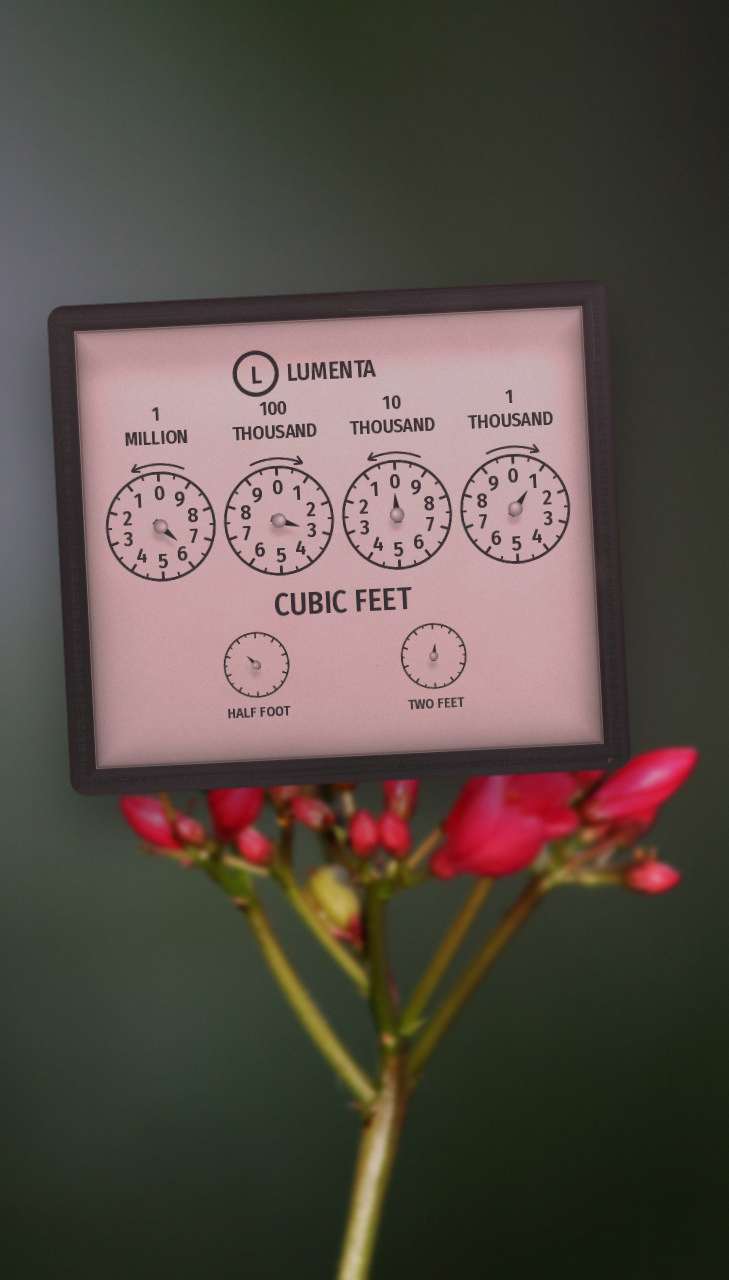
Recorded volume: 630100 ft³
